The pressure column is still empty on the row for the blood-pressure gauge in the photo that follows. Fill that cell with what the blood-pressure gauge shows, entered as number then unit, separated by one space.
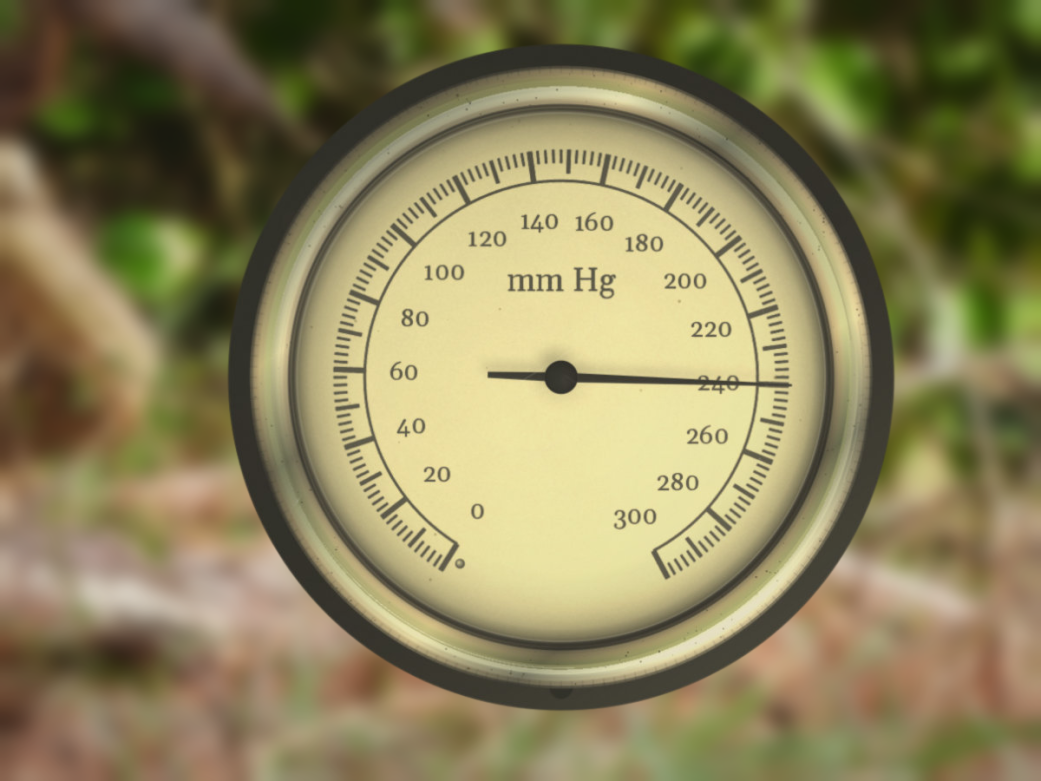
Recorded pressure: 240 mmHg
